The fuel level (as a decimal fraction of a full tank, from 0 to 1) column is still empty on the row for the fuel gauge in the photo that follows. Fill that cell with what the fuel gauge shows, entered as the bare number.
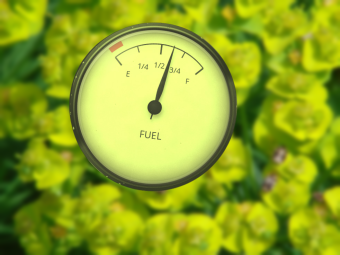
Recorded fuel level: 0.625
